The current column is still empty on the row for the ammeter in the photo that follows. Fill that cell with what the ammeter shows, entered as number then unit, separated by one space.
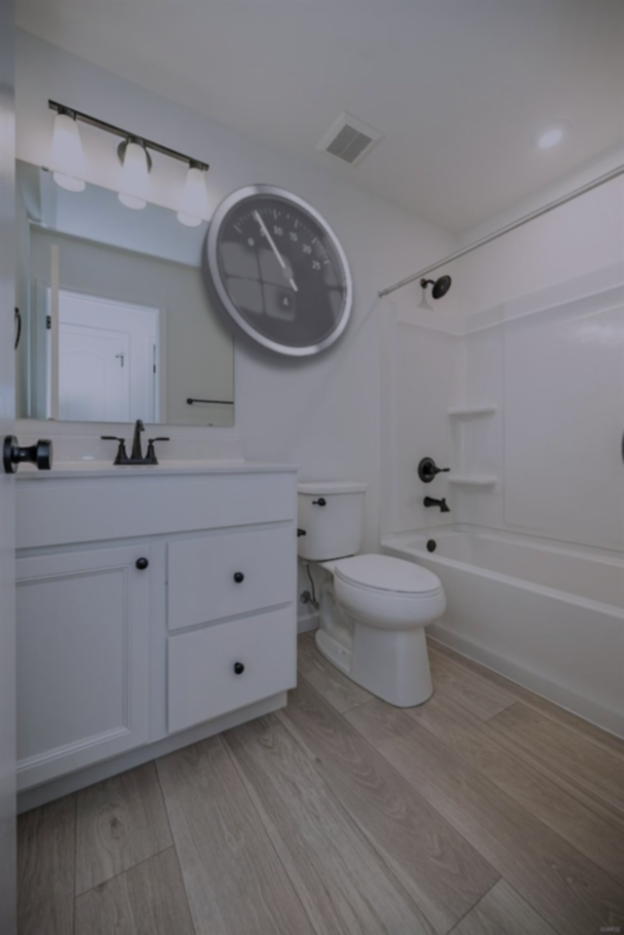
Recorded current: 5 A
